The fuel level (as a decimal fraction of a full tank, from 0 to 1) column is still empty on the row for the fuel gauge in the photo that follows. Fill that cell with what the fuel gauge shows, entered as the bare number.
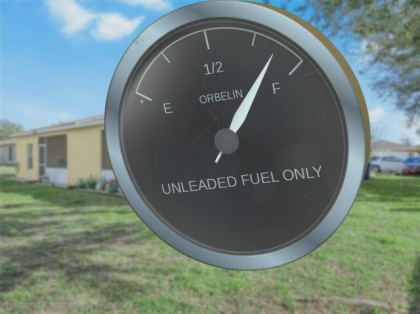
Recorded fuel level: 0.875
